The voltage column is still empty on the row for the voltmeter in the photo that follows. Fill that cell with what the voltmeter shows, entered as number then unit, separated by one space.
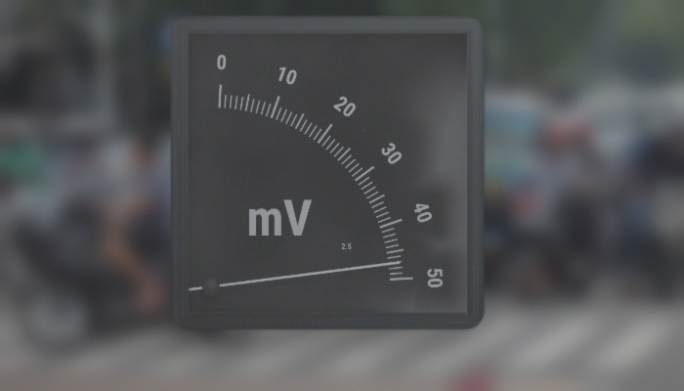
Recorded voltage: 47 mV
